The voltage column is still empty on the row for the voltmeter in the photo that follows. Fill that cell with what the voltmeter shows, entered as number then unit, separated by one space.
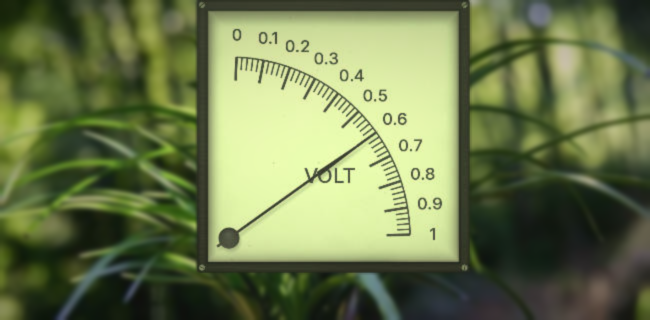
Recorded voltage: 0.6 V
